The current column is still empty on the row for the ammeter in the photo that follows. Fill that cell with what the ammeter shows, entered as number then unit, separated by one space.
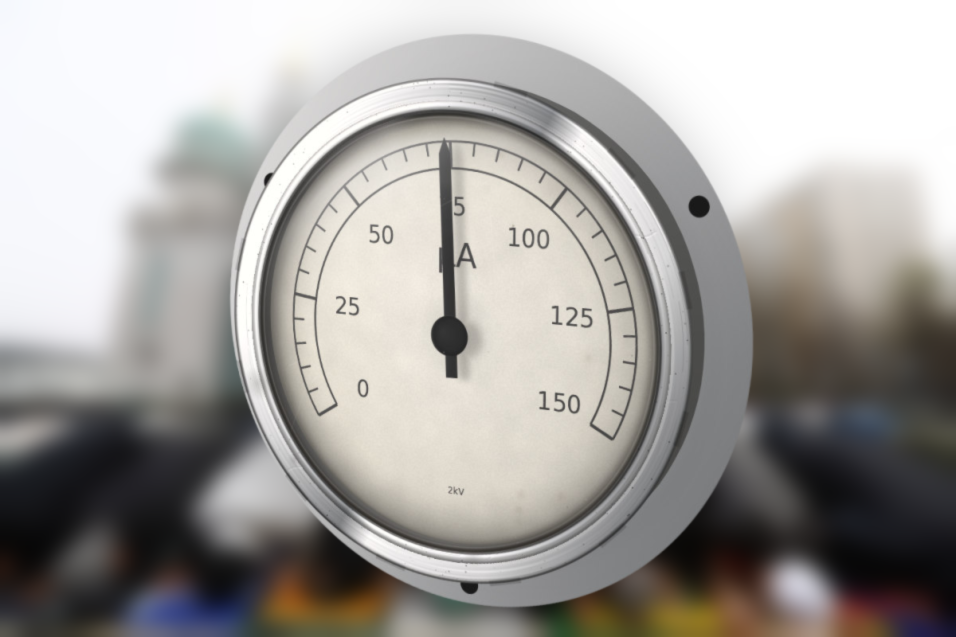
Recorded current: 75 µA
